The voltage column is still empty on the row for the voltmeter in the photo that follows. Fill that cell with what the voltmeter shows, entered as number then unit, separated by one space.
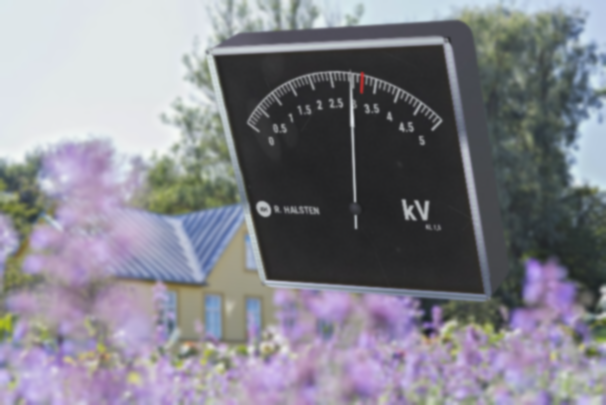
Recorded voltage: 3 kV
